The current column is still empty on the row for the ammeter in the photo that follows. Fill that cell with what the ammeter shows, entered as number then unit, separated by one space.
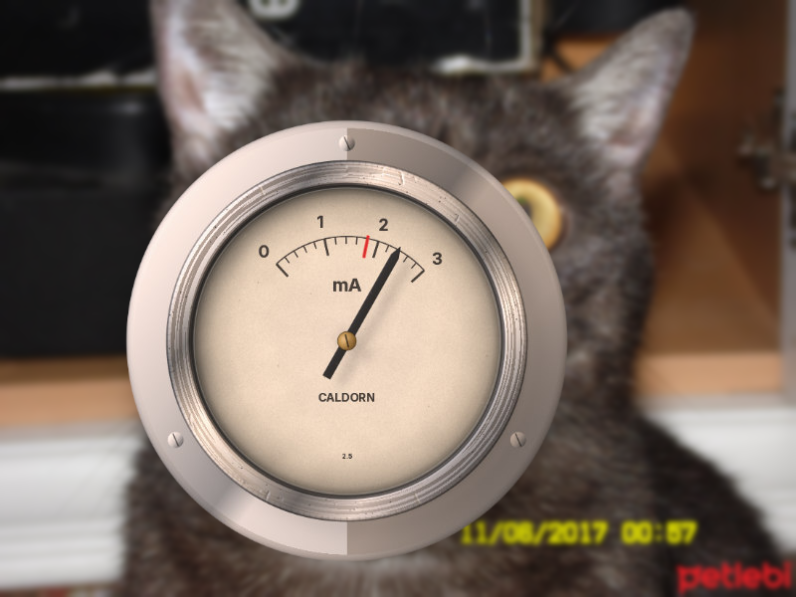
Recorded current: 2.4 mA
